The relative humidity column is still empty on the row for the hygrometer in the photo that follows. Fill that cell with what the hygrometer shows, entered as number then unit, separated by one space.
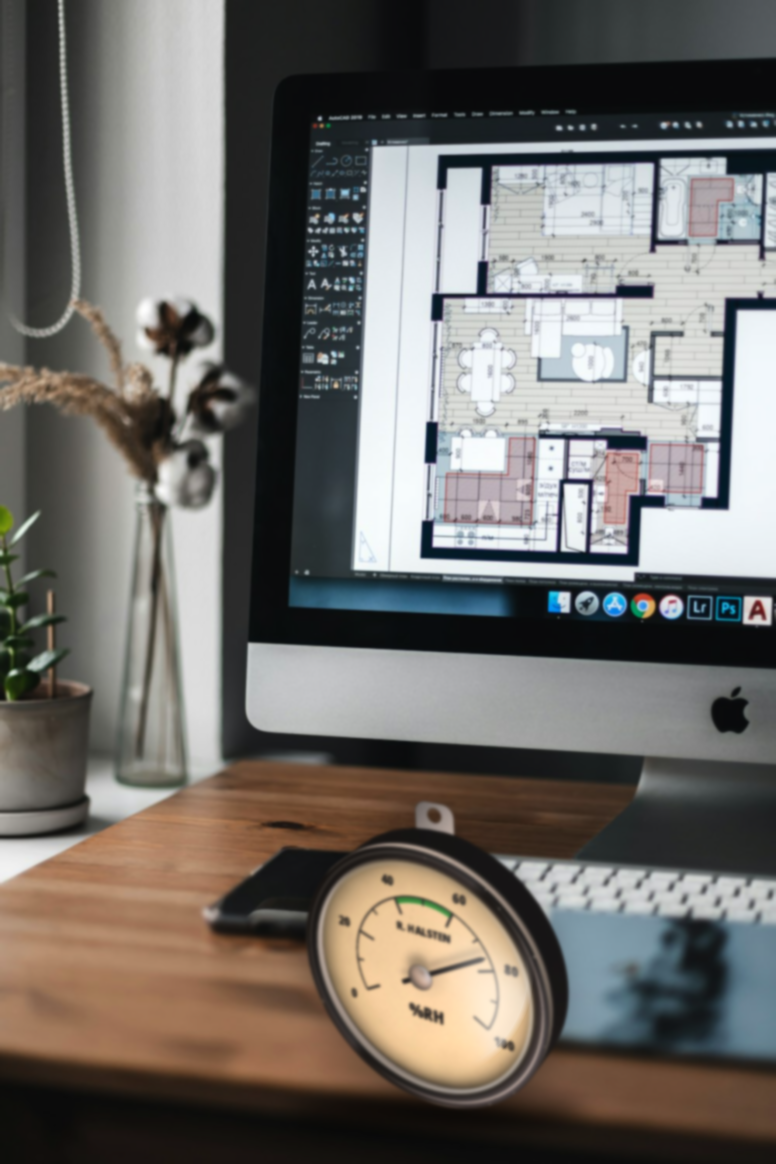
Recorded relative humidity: 75 %
